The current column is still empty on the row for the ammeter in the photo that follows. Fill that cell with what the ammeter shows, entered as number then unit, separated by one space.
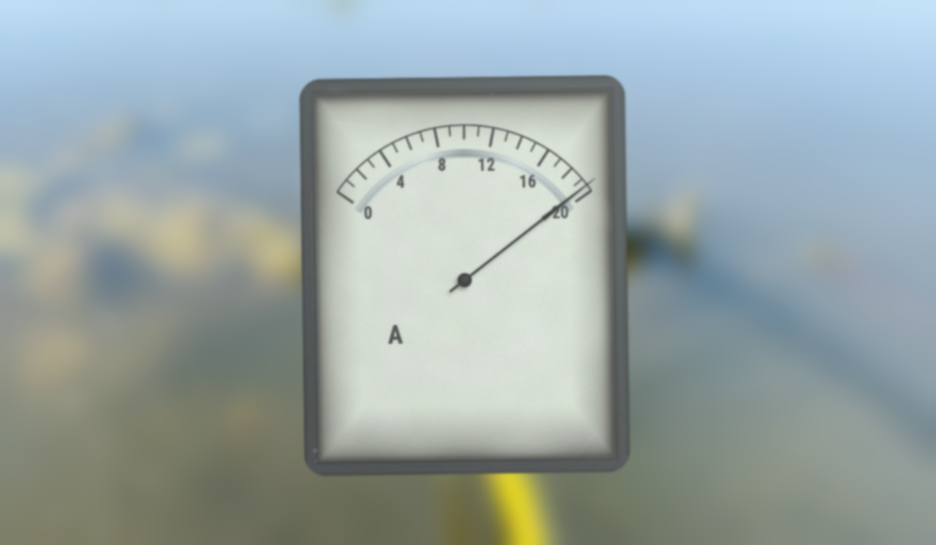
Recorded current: 19.5 A
